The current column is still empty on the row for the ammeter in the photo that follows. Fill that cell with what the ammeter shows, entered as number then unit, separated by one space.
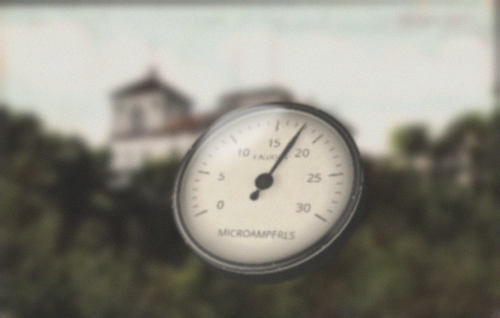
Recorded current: 18 µA
